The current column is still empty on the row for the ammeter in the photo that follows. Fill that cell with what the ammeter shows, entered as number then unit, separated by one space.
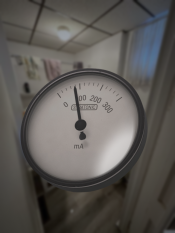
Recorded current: 80 mA
